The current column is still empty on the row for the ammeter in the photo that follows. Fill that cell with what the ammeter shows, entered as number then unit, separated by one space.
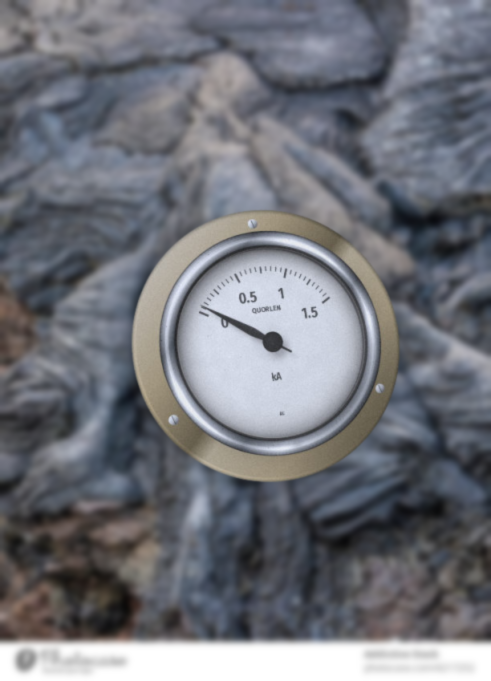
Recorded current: 0.05 kA
